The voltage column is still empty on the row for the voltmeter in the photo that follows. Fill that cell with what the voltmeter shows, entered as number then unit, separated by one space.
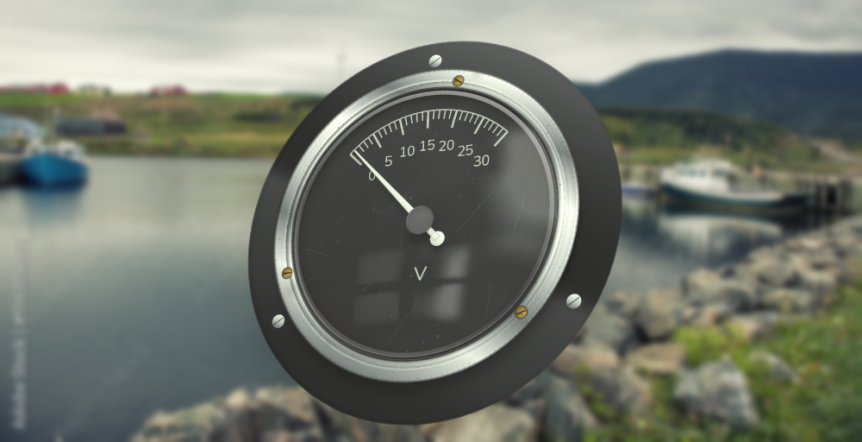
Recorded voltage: 1 V
